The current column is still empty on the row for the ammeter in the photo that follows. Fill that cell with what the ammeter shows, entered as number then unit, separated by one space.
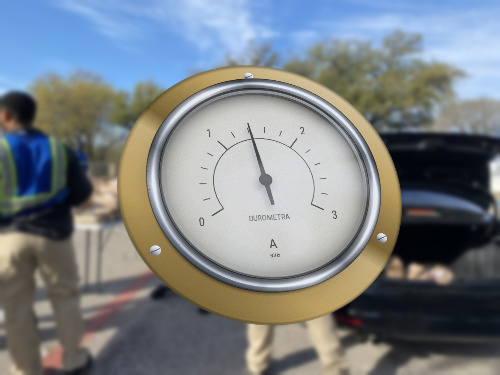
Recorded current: 1.4 A
